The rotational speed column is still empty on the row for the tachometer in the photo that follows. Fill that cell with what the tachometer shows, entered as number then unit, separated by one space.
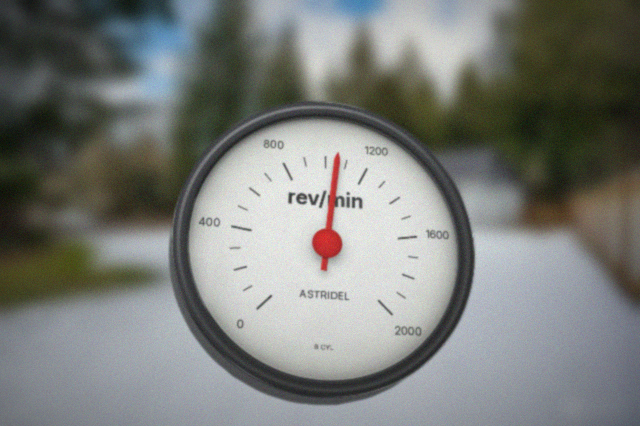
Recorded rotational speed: 1050 rpm
